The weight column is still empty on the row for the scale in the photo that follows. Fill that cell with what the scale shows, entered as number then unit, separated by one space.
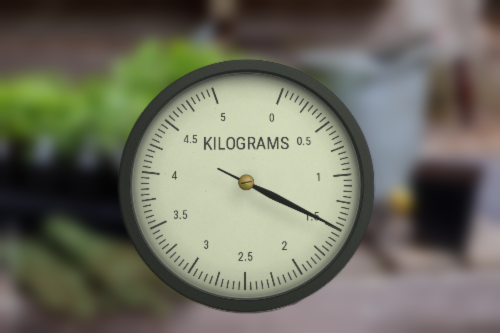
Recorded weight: 1.5 kg
